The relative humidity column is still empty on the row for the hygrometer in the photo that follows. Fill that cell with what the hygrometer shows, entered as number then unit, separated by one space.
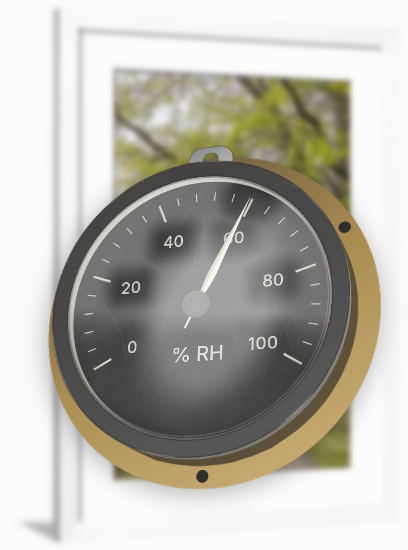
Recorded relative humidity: 60 %
